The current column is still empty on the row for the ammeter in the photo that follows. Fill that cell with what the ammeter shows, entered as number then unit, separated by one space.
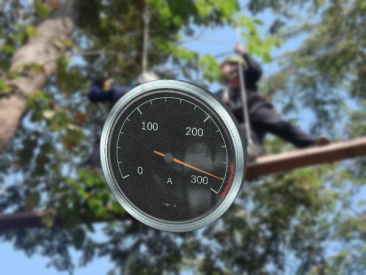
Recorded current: 280 A
